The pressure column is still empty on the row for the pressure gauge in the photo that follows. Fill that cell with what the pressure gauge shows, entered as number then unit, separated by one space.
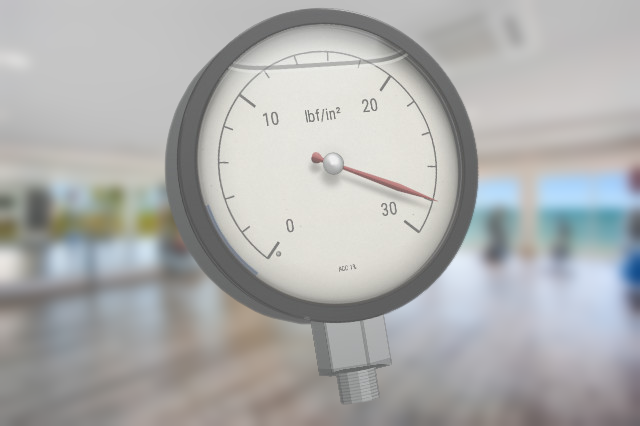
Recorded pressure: 28 psi
